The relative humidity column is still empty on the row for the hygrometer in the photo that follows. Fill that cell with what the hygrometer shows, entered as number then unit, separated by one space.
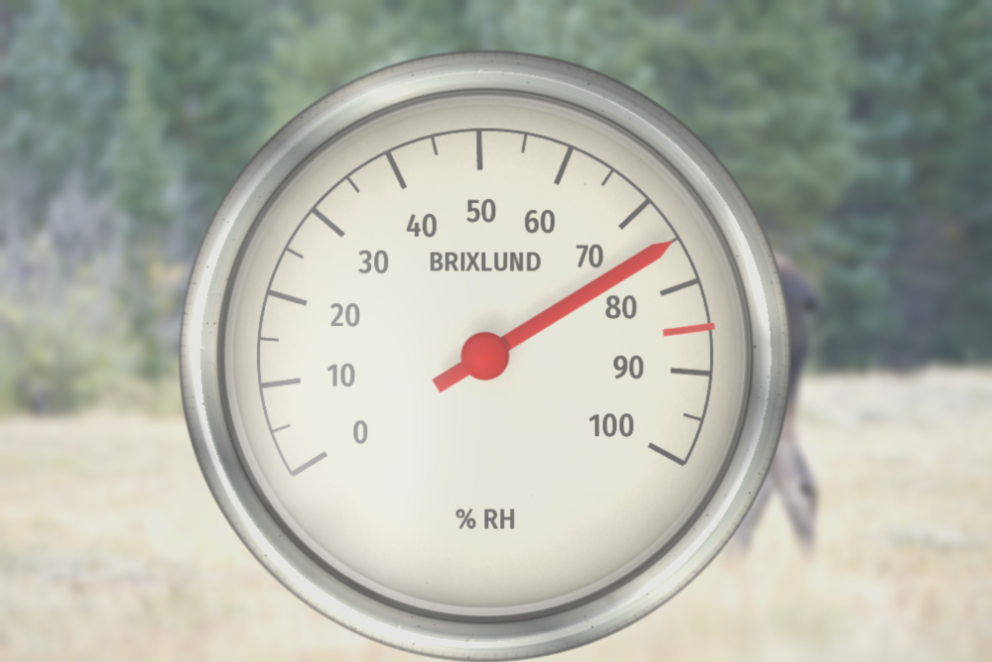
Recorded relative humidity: 75 %
